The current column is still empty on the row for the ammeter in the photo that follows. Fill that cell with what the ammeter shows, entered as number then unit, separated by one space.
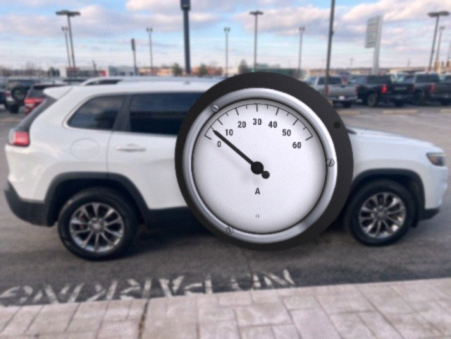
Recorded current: 5 A
